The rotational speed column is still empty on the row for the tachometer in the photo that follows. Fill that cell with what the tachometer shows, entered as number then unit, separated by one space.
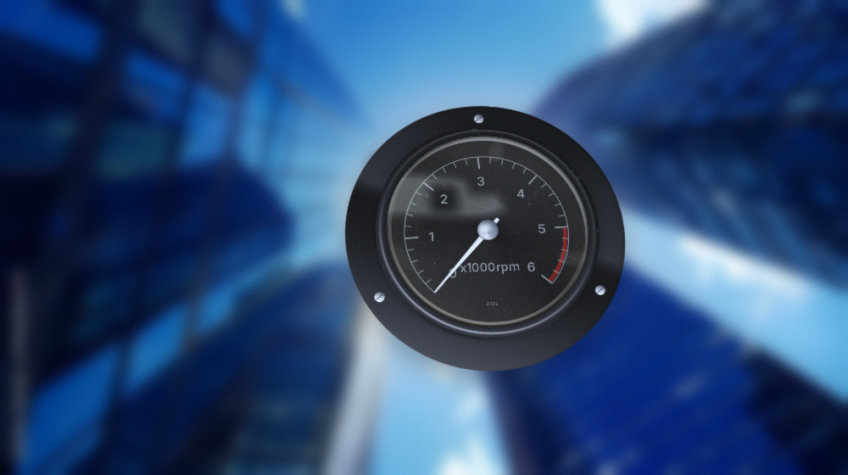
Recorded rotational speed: 0 rpm
